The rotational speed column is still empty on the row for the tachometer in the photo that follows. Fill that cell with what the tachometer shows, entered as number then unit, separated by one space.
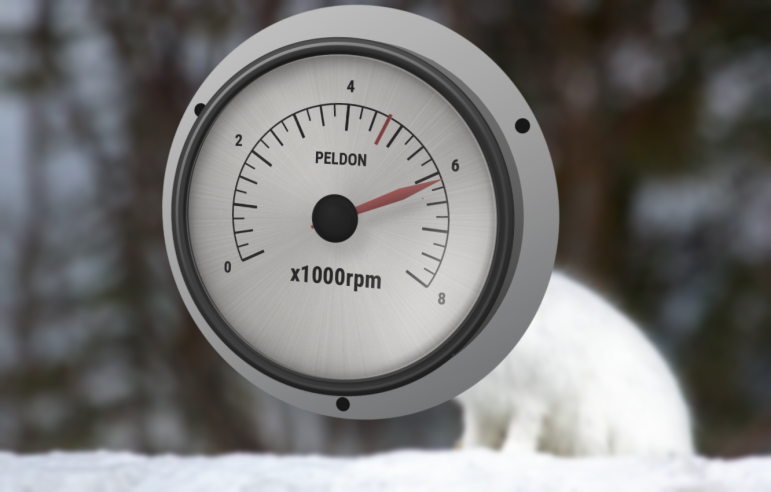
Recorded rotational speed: 6125 rpm
